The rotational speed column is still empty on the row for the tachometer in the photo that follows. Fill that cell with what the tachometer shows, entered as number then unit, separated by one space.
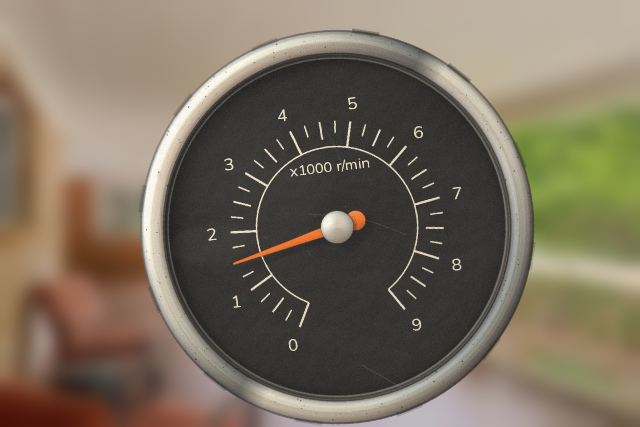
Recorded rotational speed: 1500 rpm
